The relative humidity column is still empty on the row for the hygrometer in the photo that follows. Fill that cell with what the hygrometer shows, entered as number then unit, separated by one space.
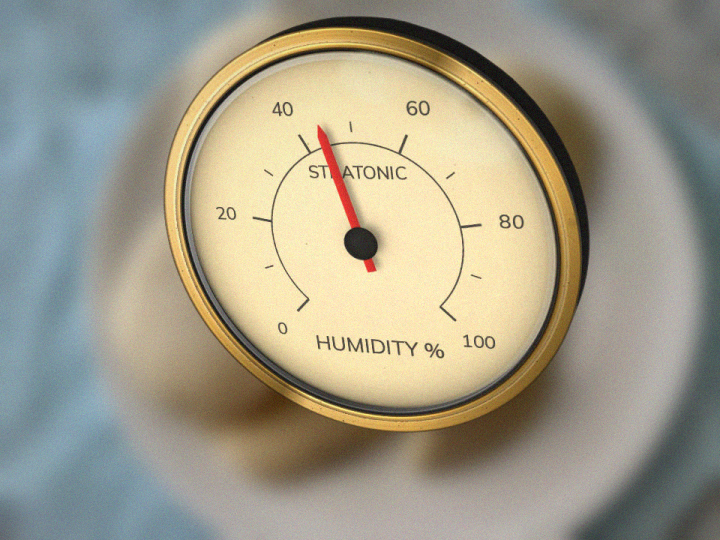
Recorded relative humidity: 45 %
